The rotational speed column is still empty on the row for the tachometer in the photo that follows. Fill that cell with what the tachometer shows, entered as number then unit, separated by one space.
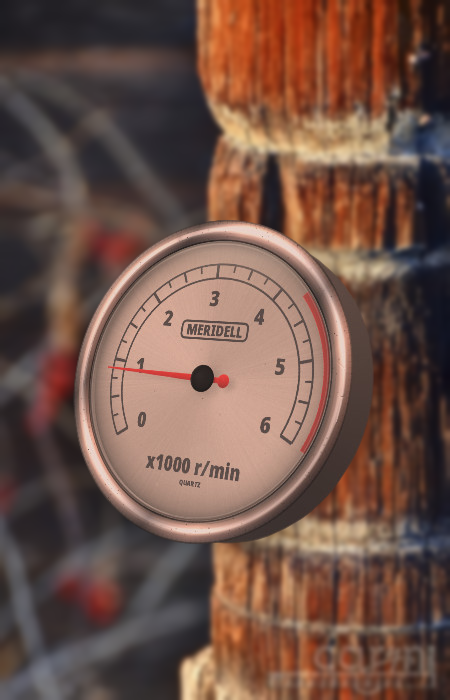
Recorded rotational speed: 875 rpm
